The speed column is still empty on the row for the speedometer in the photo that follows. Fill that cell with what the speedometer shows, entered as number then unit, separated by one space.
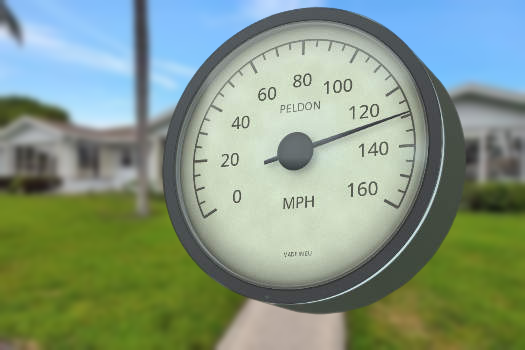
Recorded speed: 130 mph
